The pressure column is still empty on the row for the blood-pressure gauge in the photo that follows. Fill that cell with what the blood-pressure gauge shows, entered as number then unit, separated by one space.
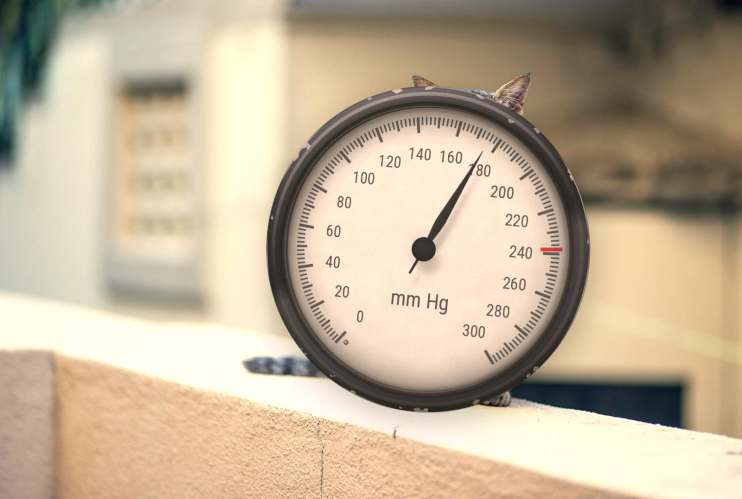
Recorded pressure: 176 mmHg
